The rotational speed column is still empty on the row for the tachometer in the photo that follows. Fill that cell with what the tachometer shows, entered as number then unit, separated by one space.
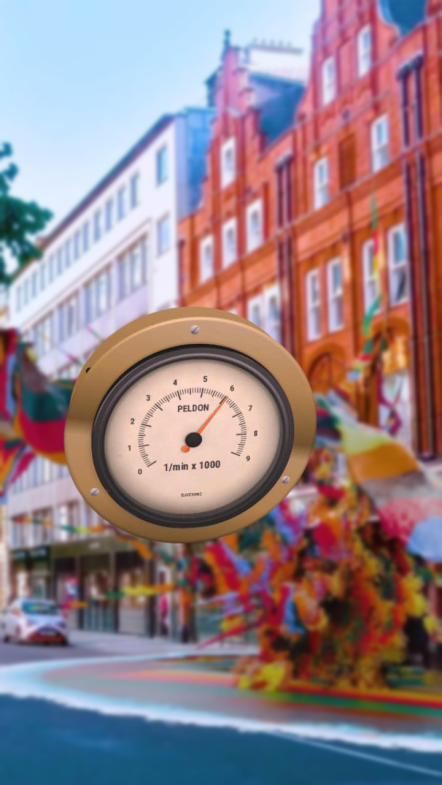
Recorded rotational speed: 6000 rpm
